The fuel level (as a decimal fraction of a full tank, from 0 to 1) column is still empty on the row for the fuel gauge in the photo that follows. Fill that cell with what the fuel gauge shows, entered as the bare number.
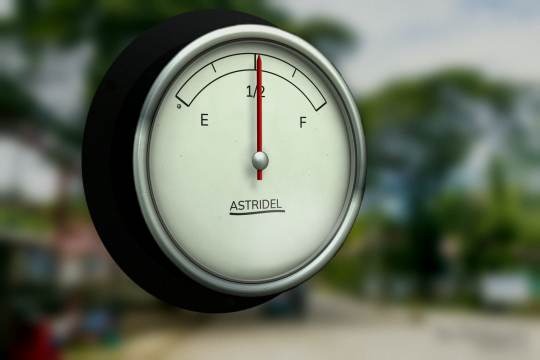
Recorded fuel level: 0.5
